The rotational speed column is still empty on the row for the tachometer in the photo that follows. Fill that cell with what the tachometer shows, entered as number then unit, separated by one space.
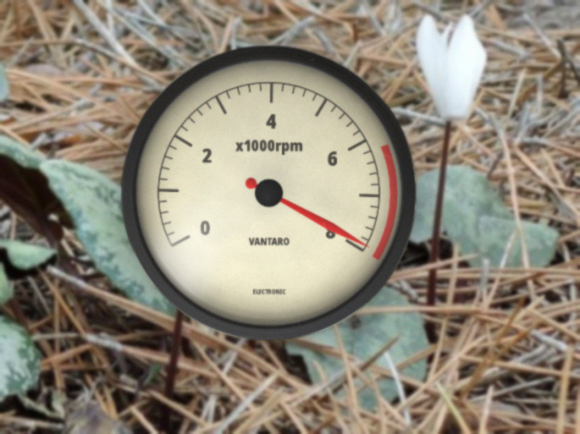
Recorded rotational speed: 7900 rpm
